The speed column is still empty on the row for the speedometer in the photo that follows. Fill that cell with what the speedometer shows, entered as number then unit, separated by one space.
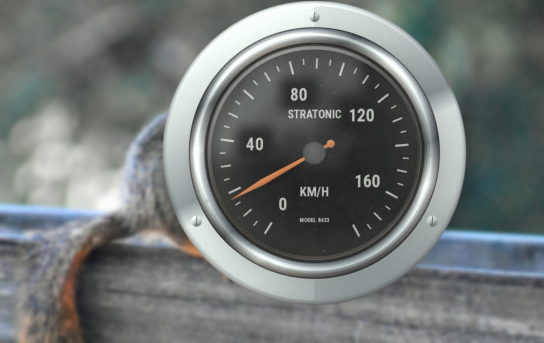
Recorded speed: 17.5 km/h
